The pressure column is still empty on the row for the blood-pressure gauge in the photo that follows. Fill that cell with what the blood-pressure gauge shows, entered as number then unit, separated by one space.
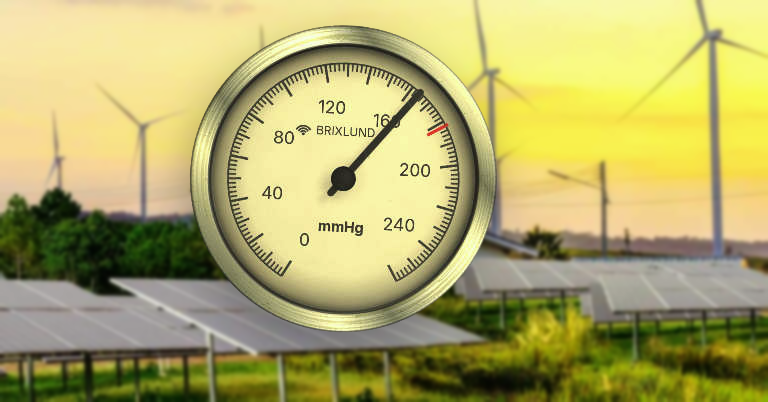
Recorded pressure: 164 mmHg
